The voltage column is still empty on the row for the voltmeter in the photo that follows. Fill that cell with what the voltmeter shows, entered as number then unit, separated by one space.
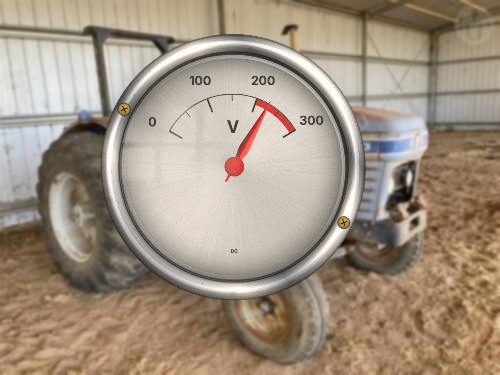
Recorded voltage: 225 V
